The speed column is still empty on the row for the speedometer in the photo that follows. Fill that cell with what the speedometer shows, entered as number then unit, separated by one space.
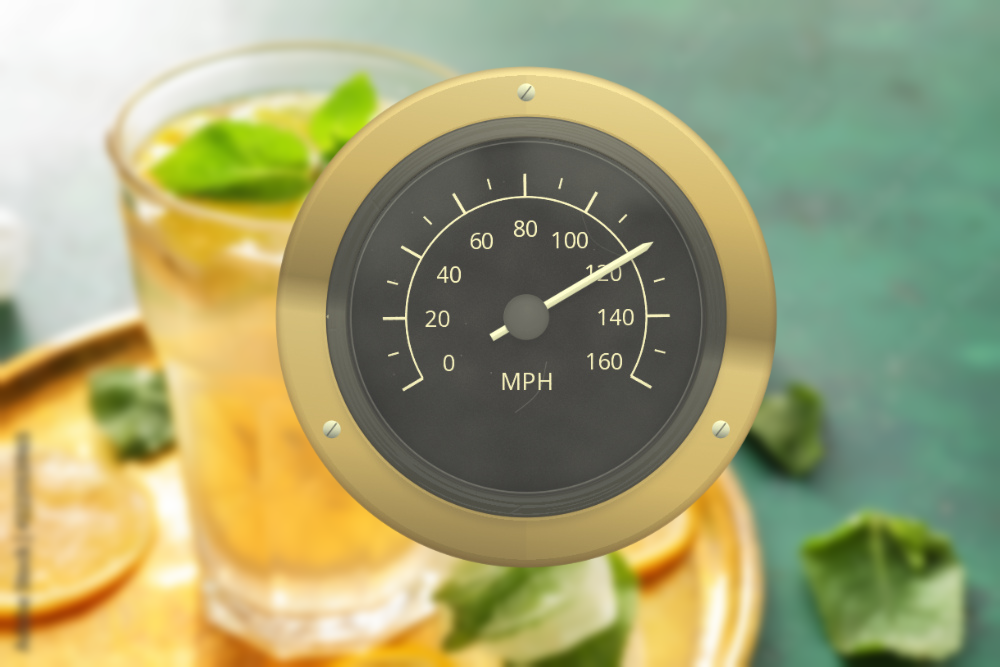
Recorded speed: 120 mph
